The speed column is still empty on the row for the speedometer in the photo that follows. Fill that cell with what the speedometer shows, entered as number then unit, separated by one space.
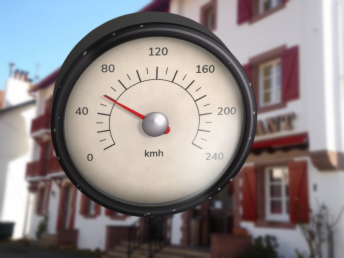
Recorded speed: 60 km/h
